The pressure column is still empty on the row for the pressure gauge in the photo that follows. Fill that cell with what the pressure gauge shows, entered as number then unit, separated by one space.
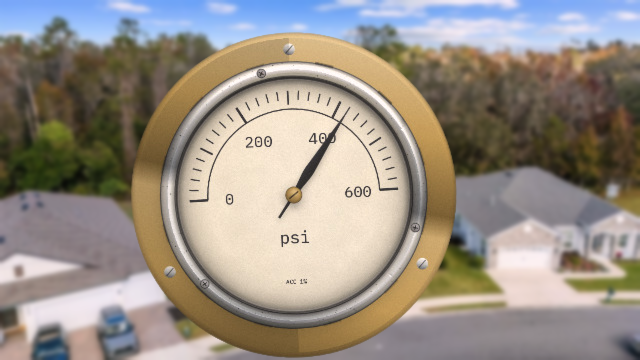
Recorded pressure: 420 psi
